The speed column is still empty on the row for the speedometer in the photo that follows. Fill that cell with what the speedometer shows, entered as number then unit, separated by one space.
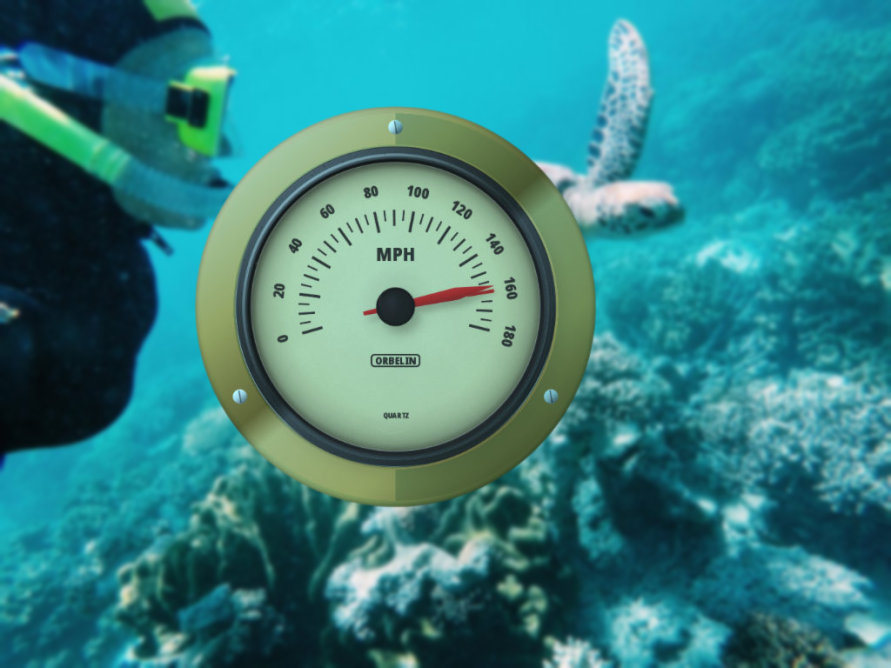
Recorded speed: 157.5 mph
